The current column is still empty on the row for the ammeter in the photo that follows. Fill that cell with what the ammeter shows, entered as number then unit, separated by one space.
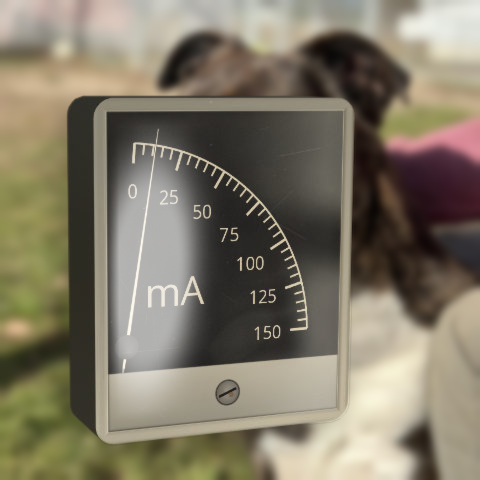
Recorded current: 10 mA
